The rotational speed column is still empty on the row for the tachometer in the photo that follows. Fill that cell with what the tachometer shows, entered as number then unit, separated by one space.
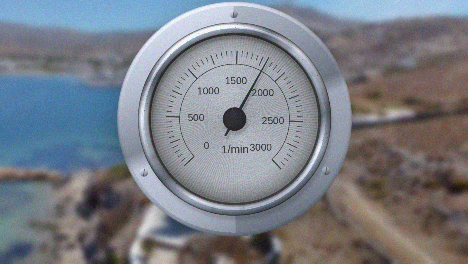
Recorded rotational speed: 1800 rpm
